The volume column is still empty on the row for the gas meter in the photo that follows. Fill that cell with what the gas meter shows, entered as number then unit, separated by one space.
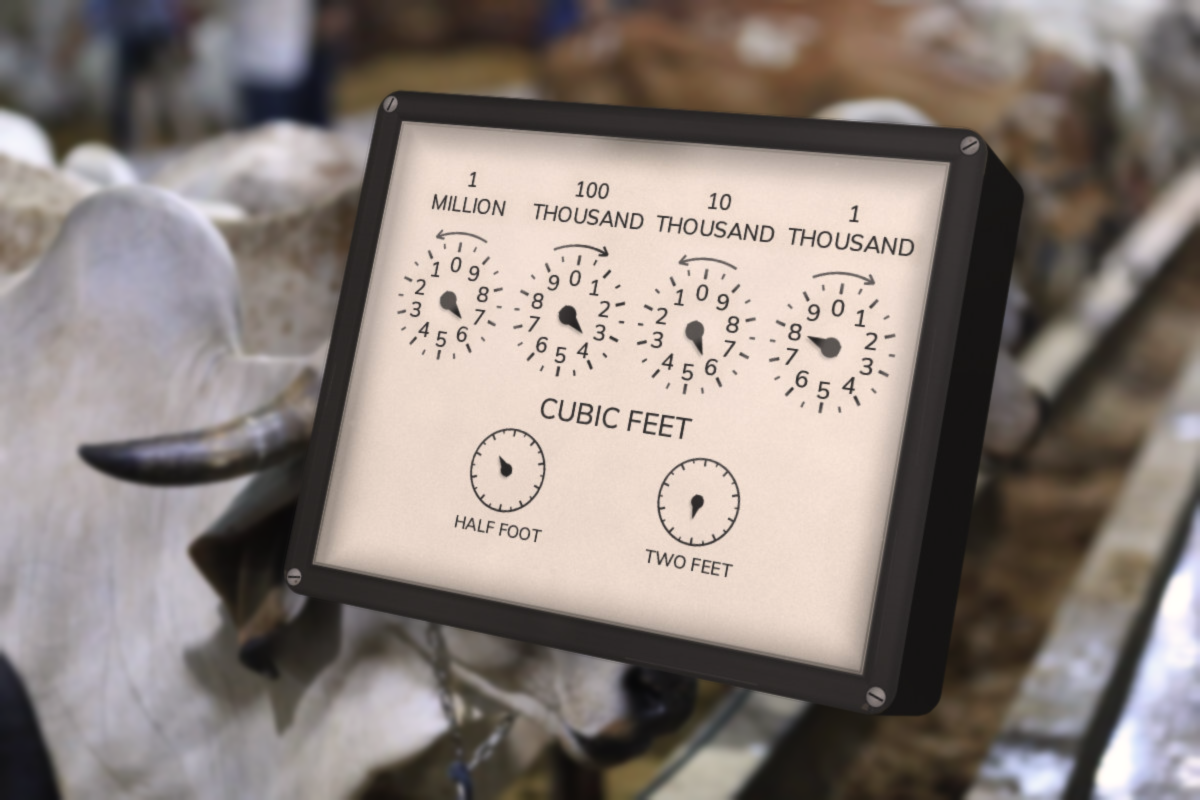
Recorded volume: 635800 ft³
